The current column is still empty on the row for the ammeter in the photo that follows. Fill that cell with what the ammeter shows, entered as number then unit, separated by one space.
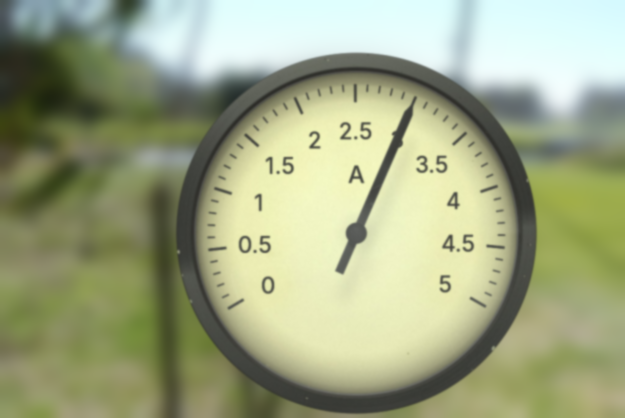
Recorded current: 3 A
